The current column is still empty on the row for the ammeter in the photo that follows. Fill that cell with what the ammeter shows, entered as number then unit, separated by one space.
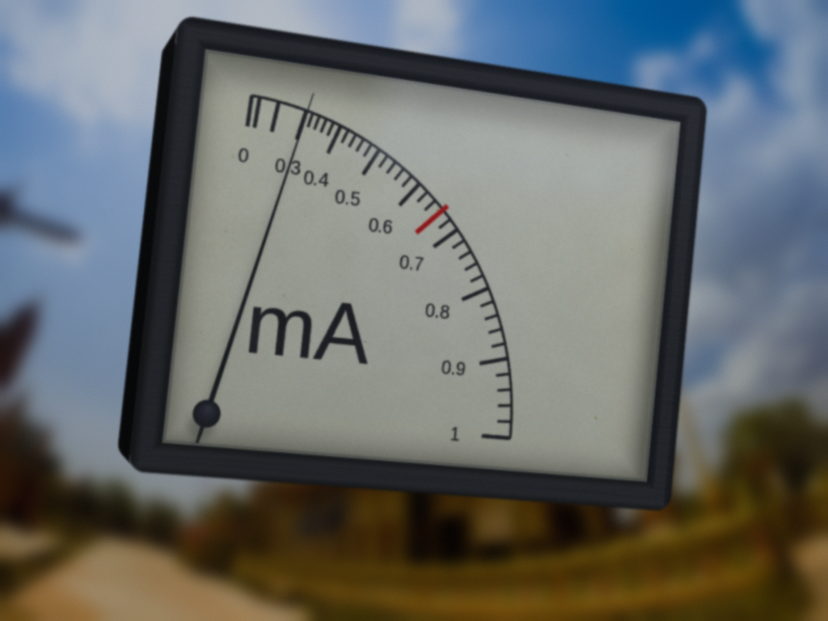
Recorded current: 0.3 mA
